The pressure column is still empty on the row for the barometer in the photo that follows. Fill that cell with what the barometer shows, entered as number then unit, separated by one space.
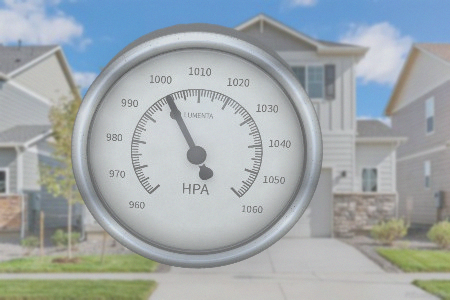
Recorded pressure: 1000 hPa
